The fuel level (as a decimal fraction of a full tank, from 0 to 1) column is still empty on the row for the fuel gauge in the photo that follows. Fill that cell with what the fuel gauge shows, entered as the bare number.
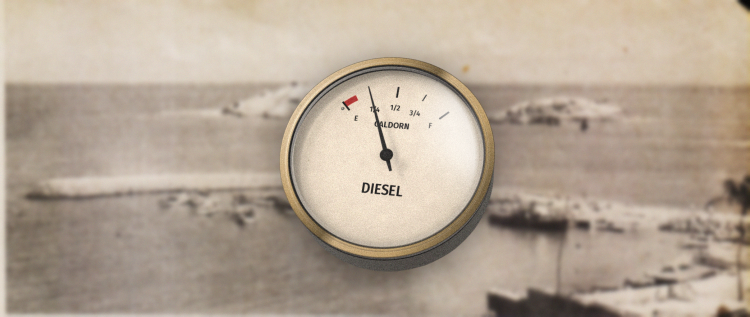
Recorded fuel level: 0.25
